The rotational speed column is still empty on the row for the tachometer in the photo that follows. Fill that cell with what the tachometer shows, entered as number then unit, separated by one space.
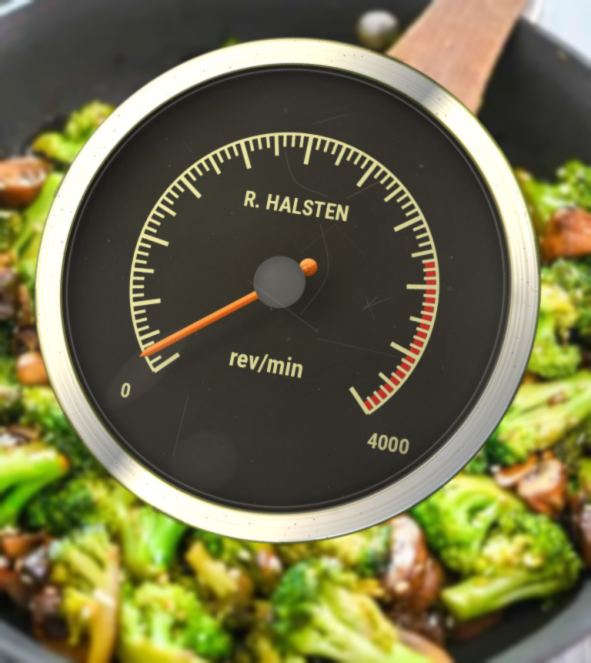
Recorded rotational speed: 100 rpm
